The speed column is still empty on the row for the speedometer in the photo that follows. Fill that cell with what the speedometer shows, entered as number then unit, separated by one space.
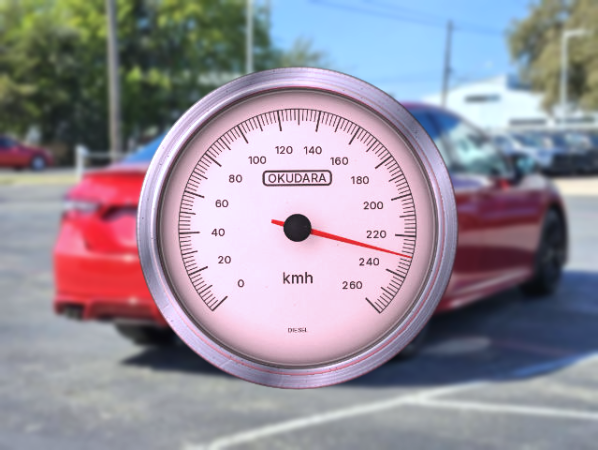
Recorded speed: 230 km/h
